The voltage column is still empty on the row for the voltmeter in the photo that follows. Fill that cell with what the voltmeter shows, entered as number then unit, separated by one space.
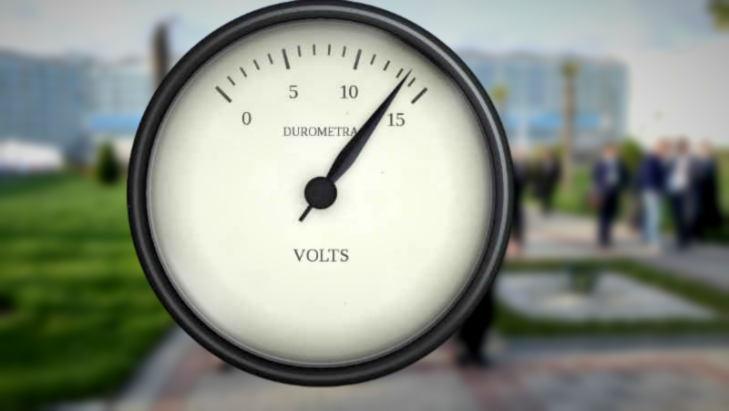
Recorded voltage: 13.5 V
